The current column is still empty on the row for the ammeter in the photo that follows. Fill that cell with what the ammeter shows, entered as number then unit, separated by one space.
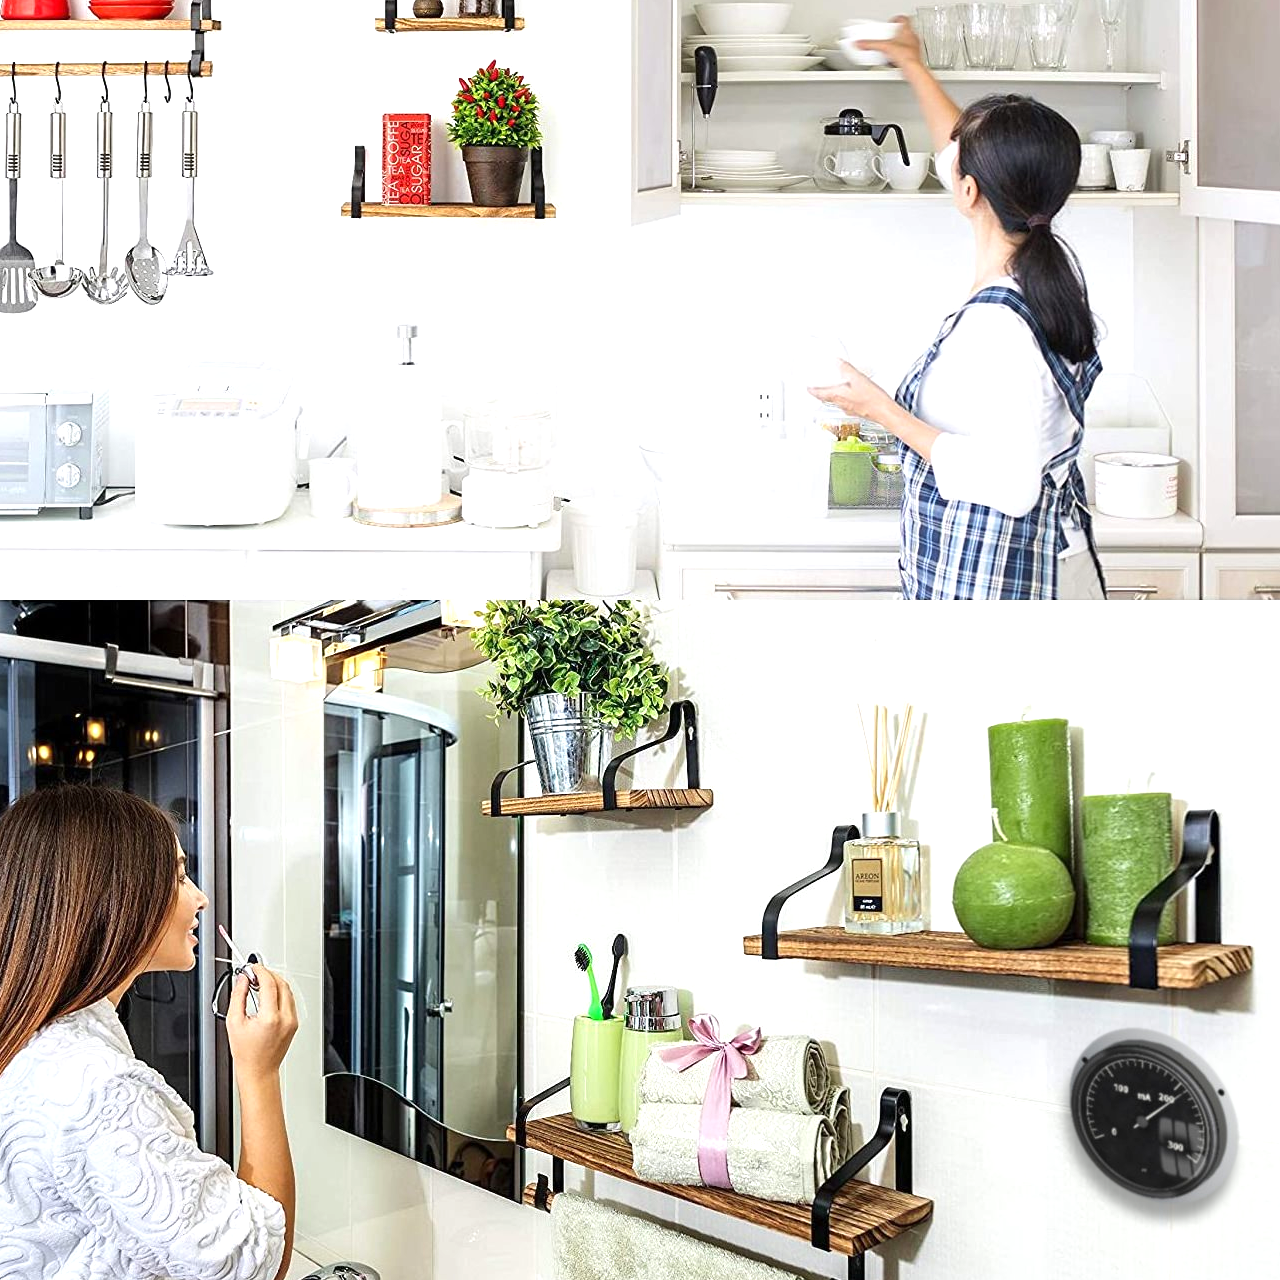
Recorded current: 210 mA
